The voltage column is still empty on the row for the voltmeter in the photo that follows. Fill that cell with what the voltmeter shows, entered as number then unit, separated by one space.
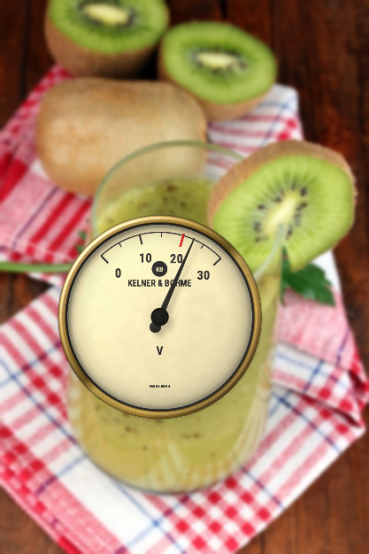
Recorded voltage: 22.5 V
